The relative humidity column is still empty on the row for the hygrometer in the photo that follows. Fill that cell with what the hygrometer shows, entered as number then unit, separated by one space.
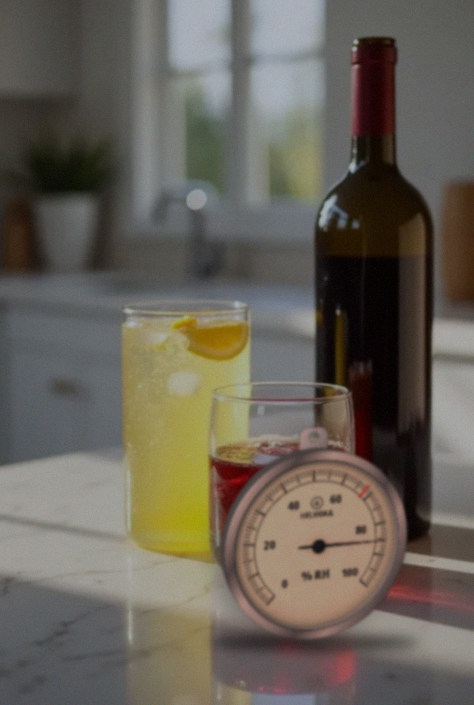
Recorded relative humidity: 85 %
